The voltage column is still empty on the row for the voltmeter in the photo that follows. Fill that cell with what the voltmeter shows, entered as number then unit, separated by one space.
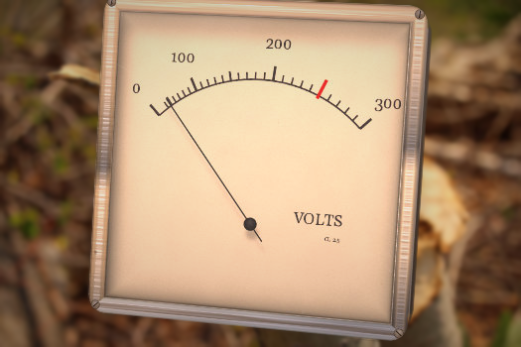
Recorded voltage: 50 V
